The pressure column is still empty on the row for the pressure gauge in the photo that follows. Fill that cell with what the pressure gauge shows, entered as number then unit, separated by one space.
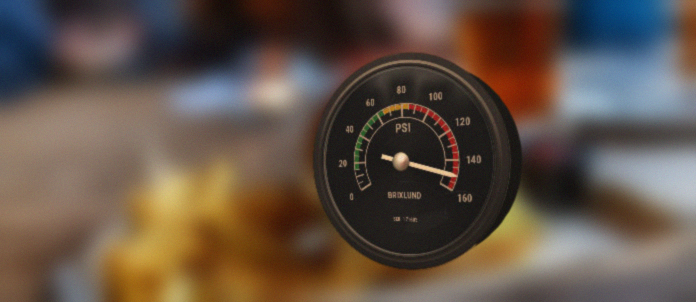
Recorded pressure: 150 psi
